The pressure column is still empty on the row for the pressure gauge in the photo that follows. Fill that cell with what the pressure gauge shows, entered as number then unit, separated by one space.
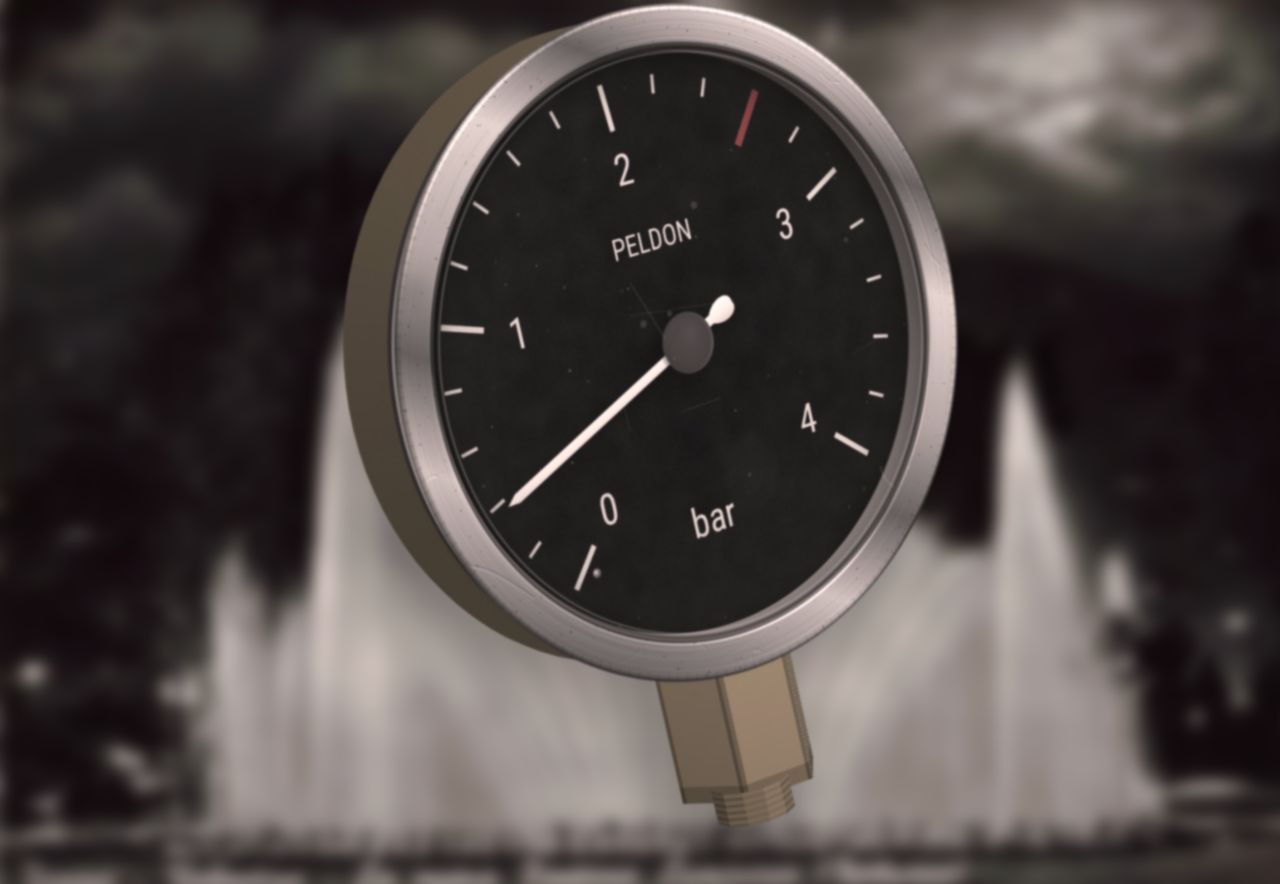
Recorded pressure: 0.4 bar
